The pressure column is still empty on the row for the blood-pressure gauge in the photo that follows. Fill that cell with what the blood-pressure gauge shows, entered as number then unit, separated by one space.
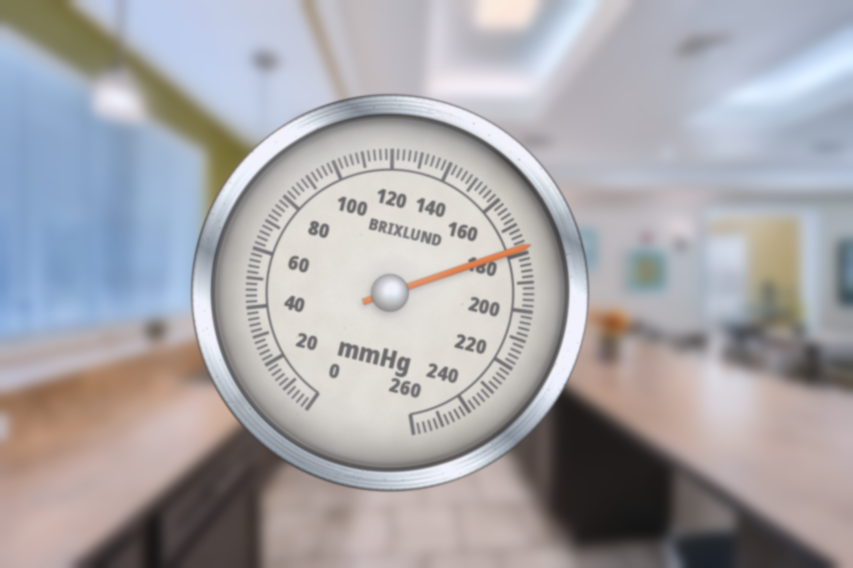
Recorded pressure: 178 mmHg
